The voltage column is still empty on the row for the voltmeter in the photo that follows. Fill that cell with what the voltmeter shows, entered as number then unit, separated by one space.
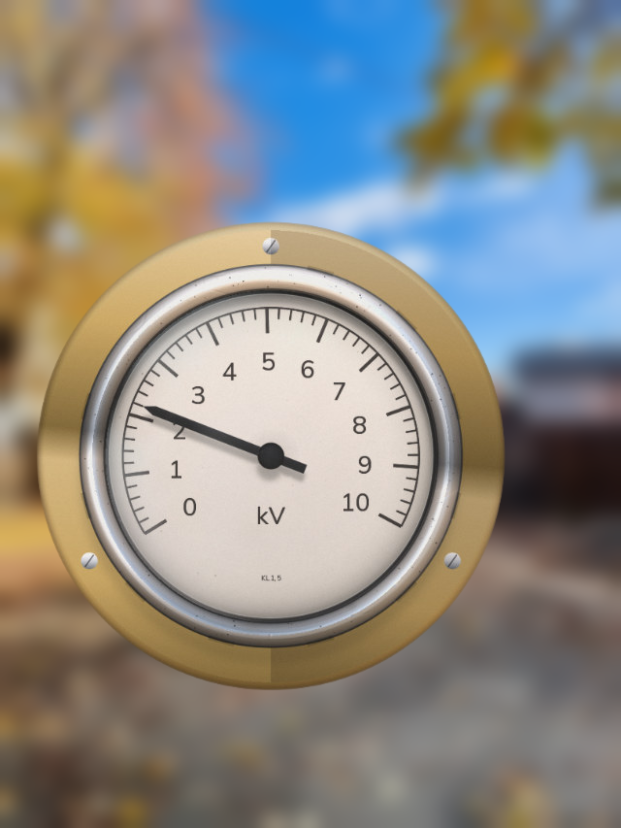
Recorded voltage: 2.2 kV
